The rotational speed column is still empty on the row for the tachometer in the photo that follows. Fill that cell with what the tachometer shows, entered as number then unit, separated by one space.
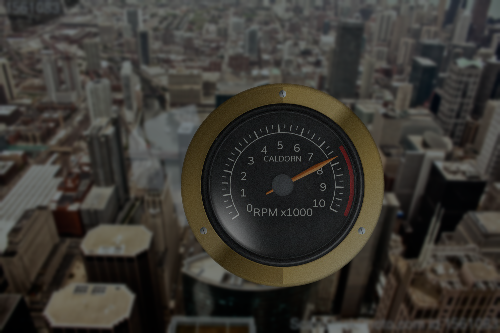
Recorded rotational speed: 7750 rpm
